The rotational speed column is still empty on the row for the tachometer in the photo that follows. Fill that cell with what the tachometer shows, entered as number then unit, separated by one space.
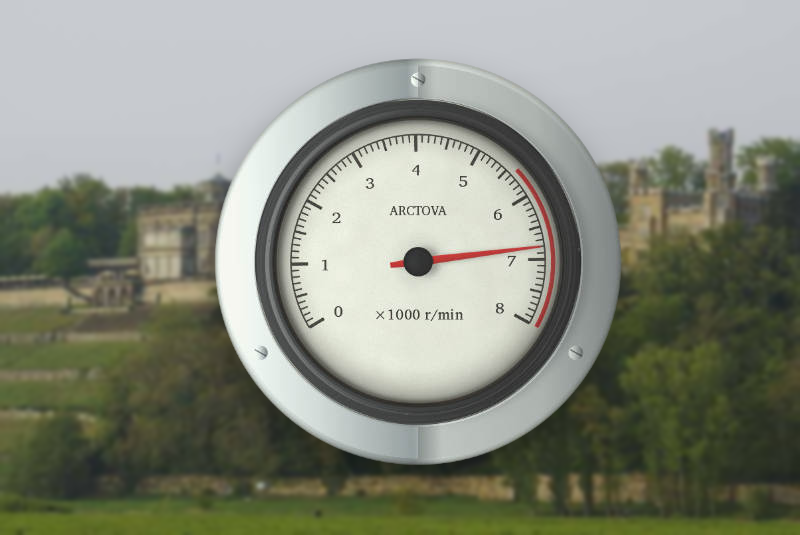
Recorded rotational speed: 6800 rpm
